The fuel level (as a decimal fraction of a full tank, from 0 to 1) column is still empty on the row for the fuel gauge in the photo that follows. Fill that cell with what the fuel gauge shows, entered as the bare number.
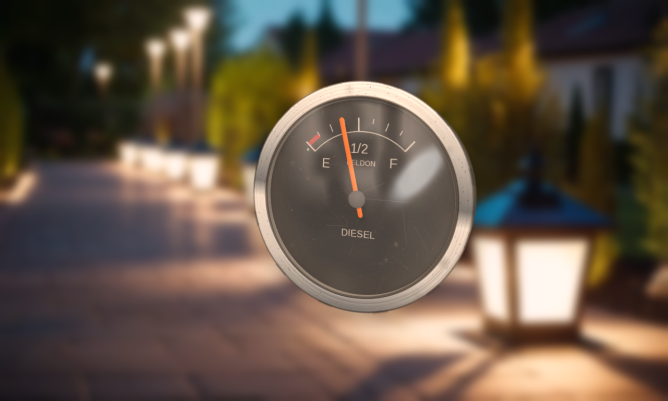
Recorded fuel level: 0.375
